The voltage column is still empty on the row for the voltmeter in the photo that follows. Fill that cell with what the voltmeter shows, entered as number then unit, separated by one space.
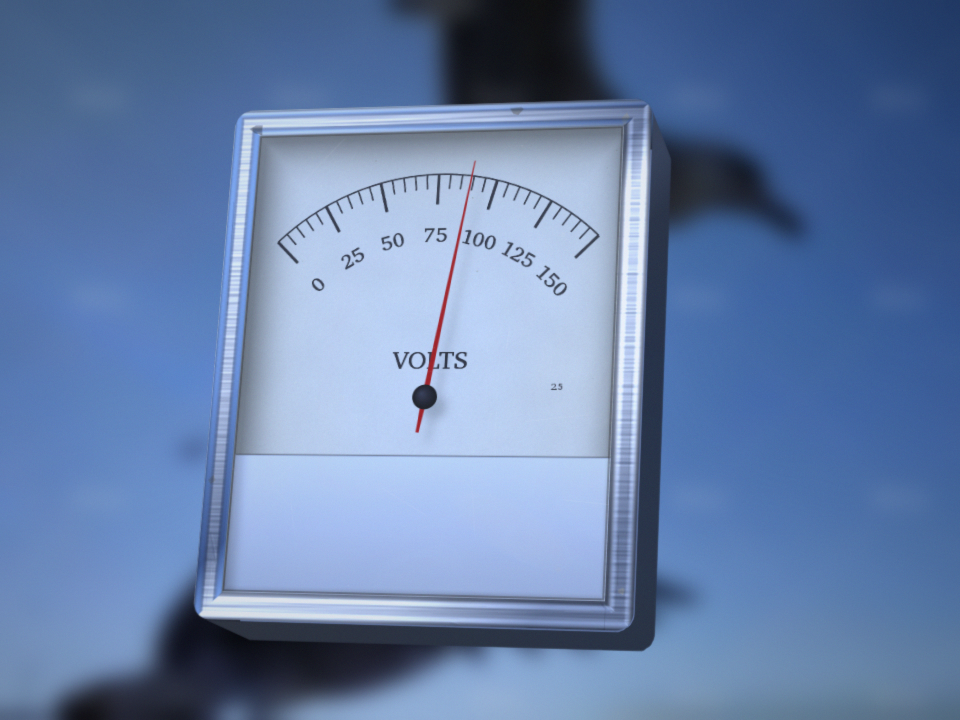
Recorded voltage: 90 V
